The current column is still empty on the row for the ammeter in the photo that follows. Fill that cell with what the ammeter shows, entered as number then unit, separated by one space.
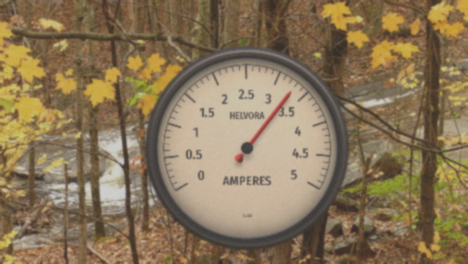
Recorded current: 3.3 A
